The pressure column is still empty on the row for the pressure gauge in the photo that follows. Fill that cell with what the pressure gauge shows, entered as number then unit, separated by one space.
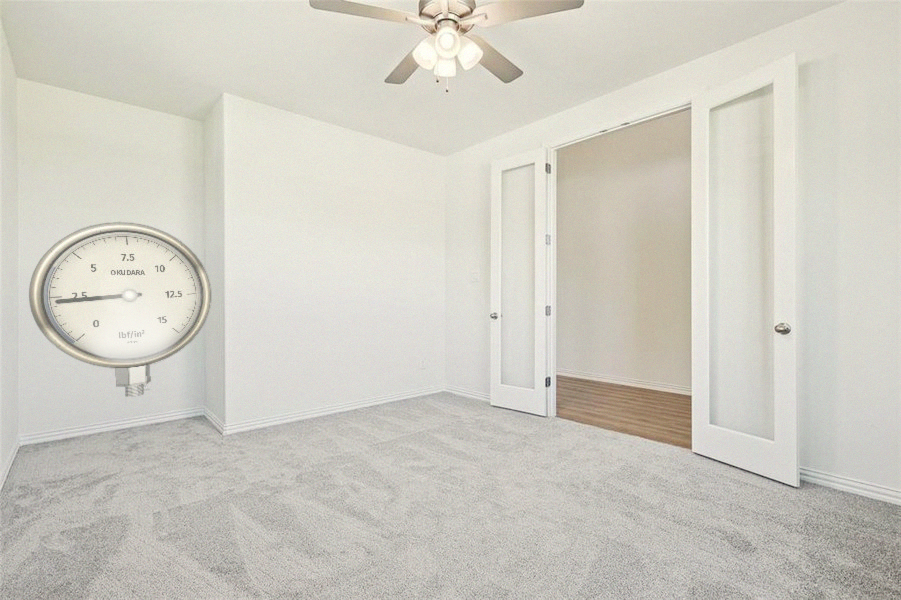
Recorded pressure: 2.25 psi
